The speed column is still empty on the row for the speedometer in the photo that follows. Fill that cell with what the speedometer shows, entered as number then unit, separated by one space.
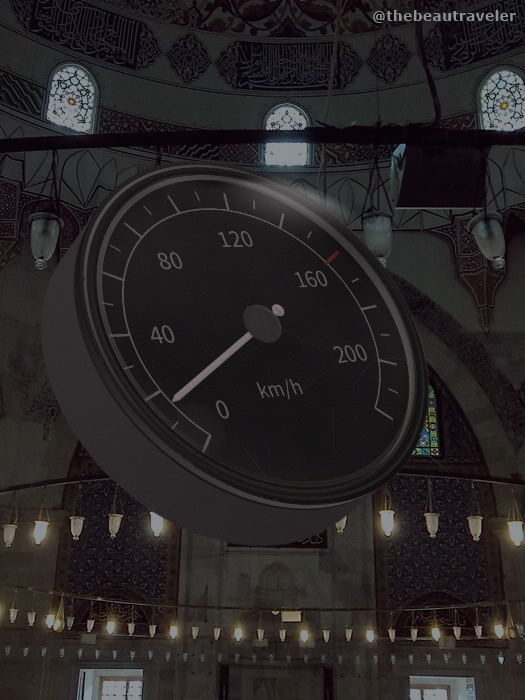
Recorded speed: 15 km/h
